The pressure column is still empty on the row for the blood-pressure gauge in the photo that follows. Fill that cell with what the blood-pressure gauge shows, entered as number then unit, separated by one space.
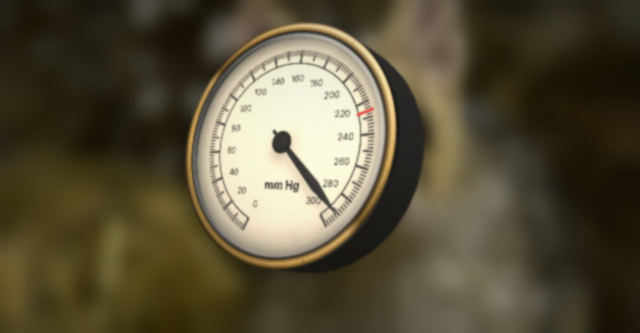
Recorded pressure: 290 mmHg
